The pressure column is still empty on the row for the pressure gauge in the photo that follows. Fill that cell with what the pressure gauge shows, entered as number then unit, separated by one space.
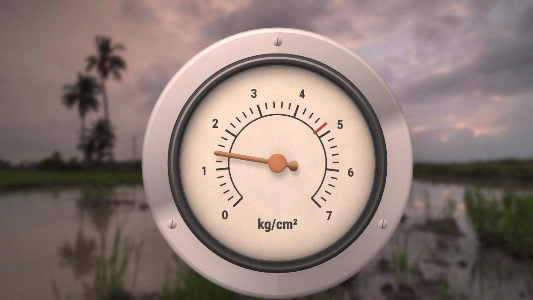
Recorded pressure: 1.4 kg/cm²
